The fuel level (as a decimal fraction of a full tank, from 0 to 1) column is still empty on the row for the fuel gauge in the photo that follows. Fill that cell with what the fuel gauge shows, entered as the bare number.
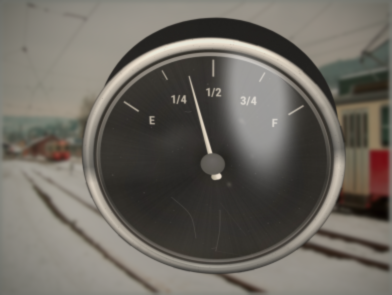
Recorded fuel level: 0.375
